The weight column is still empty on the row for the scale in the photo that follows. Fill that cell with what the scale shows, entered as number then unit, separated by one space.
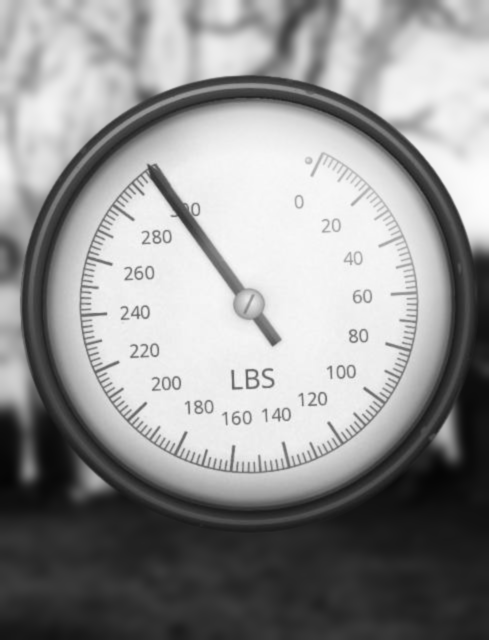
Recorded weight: 298 lb
